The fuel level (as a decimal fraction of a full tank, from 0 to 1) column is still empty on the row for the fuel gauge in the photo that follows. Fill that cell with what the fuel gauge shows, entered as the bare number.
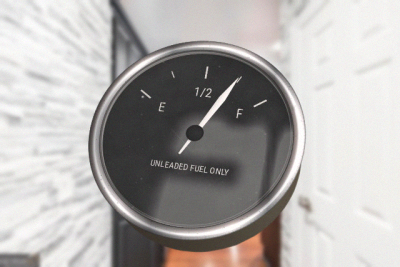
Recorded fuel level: 0.75
